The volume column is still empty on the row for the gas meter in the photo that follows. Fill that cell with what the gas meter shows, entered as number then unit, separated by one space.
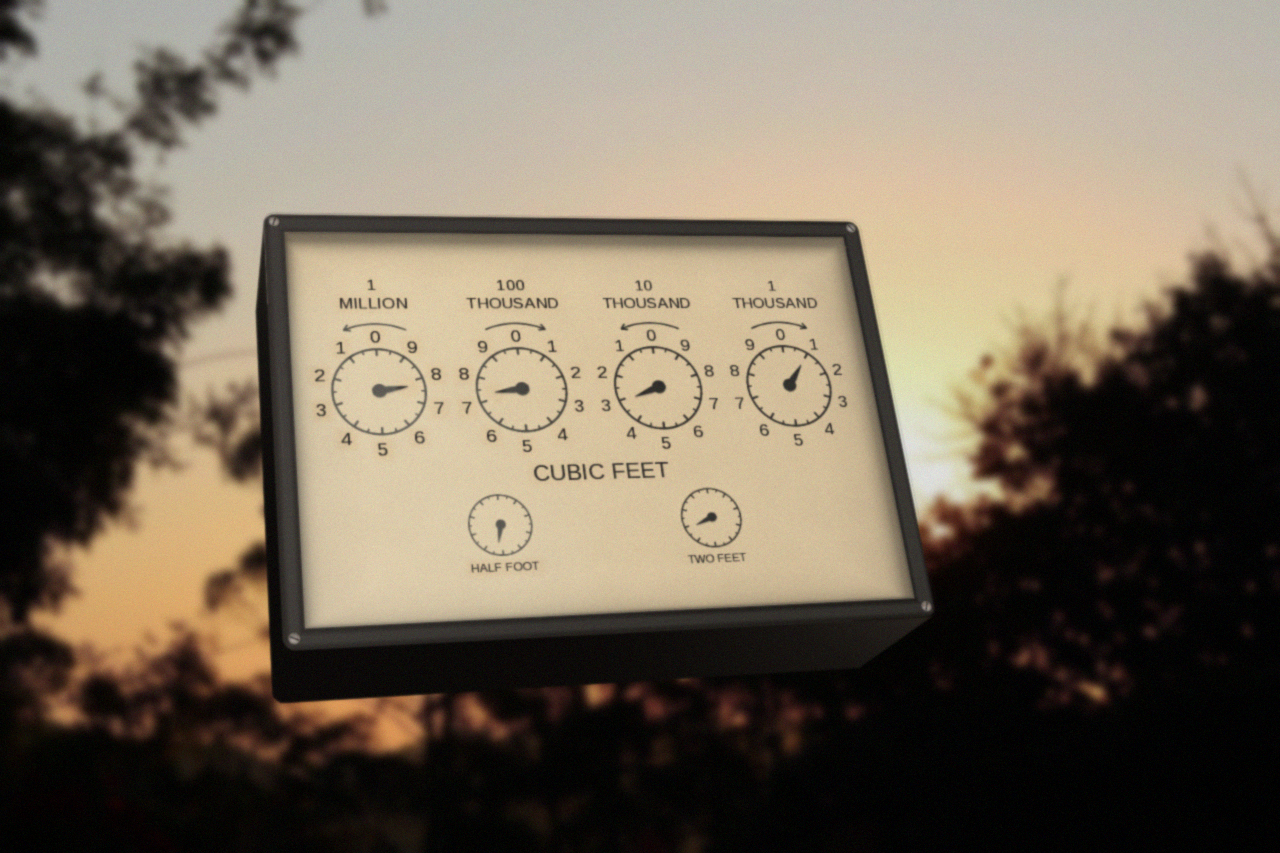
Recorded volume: 773100 ft³
